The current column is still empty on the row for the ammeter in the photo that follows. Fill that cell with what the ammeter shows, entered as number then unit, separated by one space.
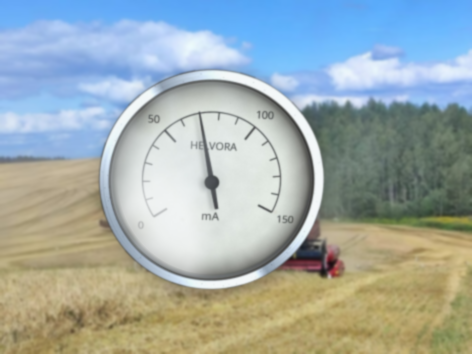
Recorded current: 70 mA
